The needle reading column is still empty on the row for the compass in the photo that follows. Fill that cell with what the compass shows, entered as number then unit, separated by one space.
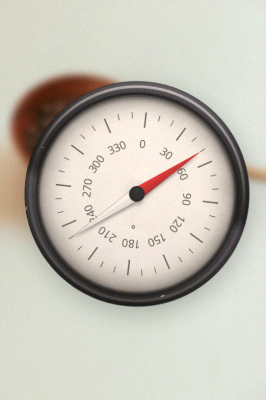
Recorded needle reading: 50 °
